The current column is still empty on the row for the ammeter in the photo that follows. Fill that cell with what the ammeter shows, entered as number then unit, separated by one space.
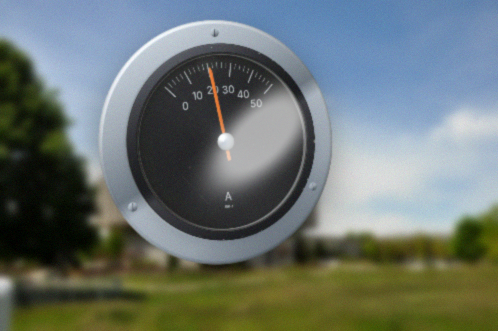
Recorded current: 20 A
